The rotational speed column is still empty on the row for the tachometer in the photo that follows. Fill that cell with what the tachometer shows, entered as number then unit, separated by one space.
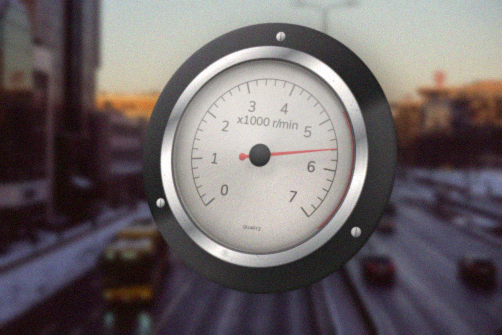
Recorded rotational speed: 5600 rpm
